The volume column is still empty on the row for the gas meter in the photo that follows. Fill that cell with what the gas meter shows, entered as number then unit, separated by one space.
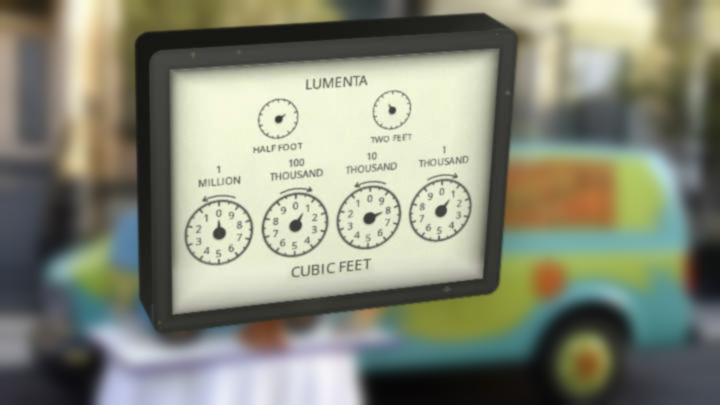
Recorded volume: 8100 ft³
